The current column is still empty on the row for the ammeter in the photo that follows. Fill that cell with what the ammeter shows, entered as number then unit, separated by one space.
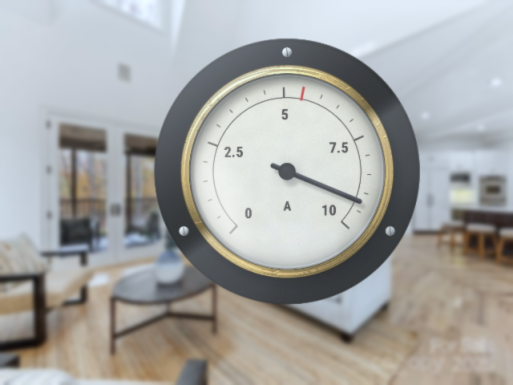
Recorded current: 9.25 A
